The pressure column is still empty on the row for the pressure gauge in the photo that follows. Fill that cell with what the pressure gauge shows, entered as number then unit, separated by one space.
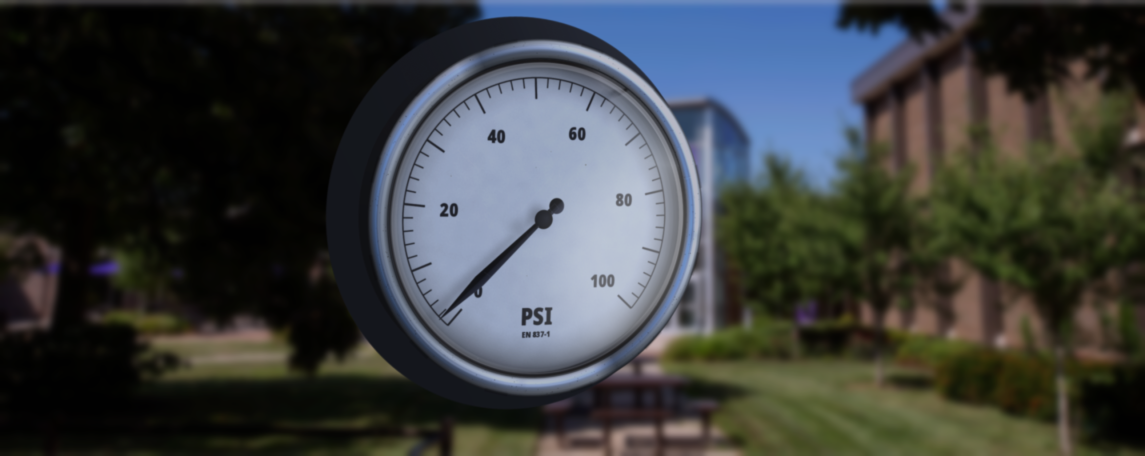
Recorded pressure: 2 psi
